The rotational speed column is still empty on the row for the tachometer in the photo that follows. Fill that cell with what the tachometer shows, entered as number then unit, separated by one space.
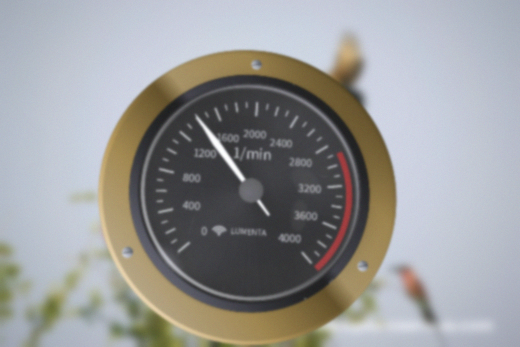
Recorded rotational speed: 1400 rpm
